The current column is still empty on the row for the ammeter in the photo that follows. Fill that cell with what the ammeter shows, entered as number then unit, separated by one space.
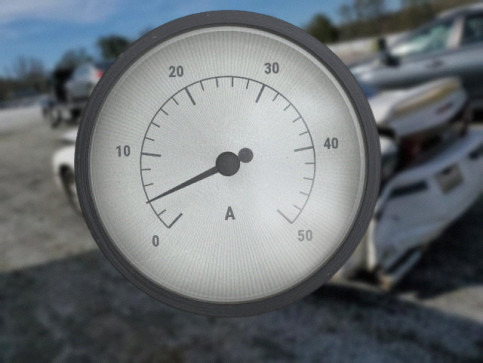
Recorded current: 4 A
